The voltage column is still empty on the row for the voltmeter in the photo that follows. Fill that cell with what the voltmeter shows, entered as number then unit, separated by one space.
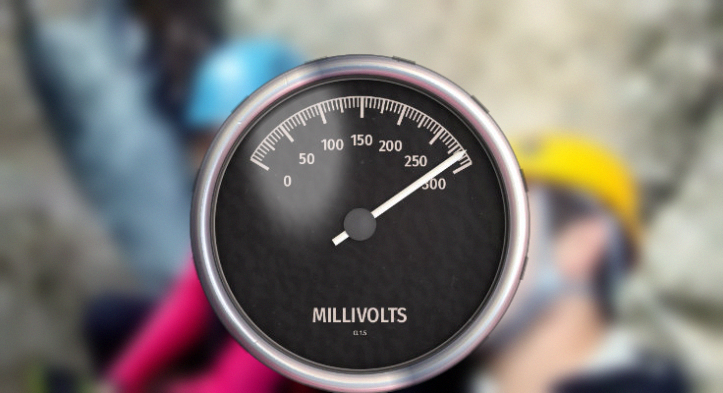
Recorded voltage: 285 mV
